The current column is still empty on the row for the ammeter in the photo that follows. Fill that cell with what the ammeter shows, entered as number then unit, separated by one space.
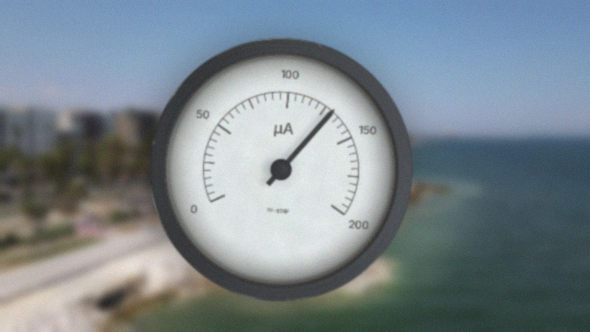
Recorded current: 130 µA
